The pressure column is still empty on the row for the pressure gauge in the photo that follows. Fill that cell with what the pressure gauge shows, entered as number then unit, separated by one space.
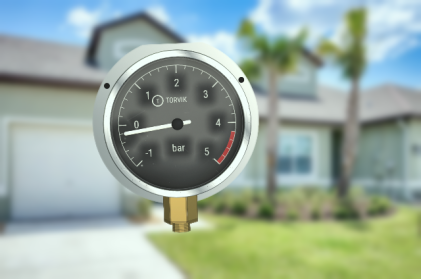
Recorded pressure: -0.2 bar
